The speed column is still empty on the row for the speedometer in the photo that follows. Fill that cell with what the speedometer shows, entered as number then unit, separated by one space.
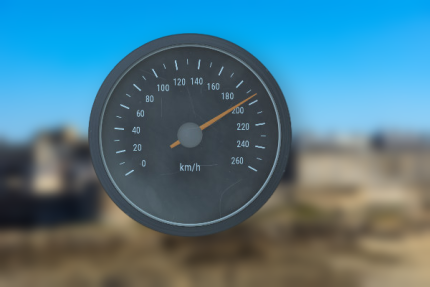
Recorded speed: 195 km/h
